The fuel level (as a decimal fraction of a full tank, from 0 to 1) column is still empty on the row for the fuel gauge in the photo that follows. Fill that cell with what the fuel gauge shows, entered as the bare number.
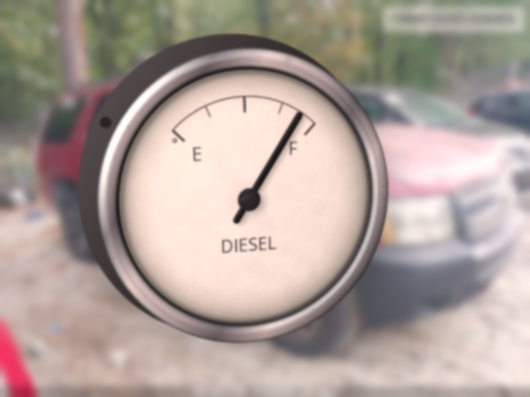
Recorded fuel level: 0.875
